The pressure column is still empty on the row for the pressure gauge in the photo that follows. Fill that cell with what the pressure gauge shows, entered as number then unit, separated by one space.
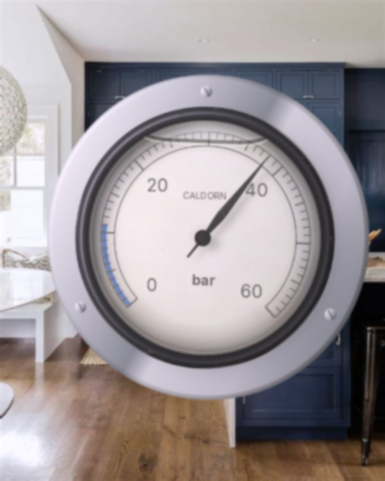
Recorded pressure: 38 bar
